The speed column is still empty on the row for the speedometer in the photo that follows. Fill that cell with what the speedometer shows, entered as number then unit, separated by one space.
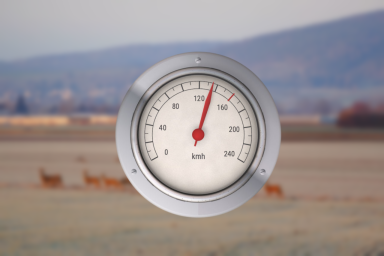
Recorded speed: 135 km/h
